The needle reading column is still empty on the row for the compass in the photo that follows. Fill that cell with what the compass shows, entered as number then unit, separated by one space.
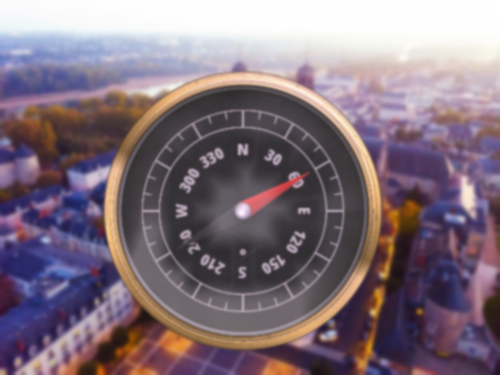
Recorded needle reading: 60 °
